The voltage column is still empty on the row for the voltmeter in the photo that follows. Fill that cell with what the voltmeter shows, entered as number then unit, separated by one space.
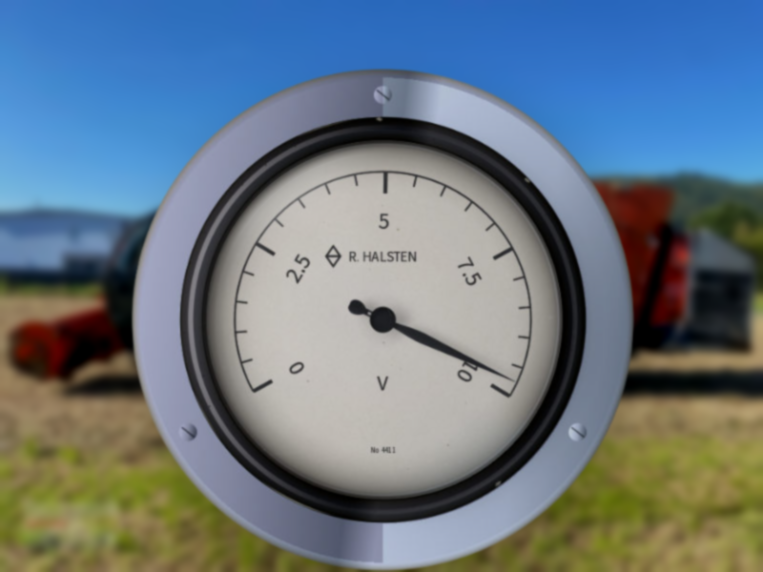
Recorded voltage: 9.75 V
